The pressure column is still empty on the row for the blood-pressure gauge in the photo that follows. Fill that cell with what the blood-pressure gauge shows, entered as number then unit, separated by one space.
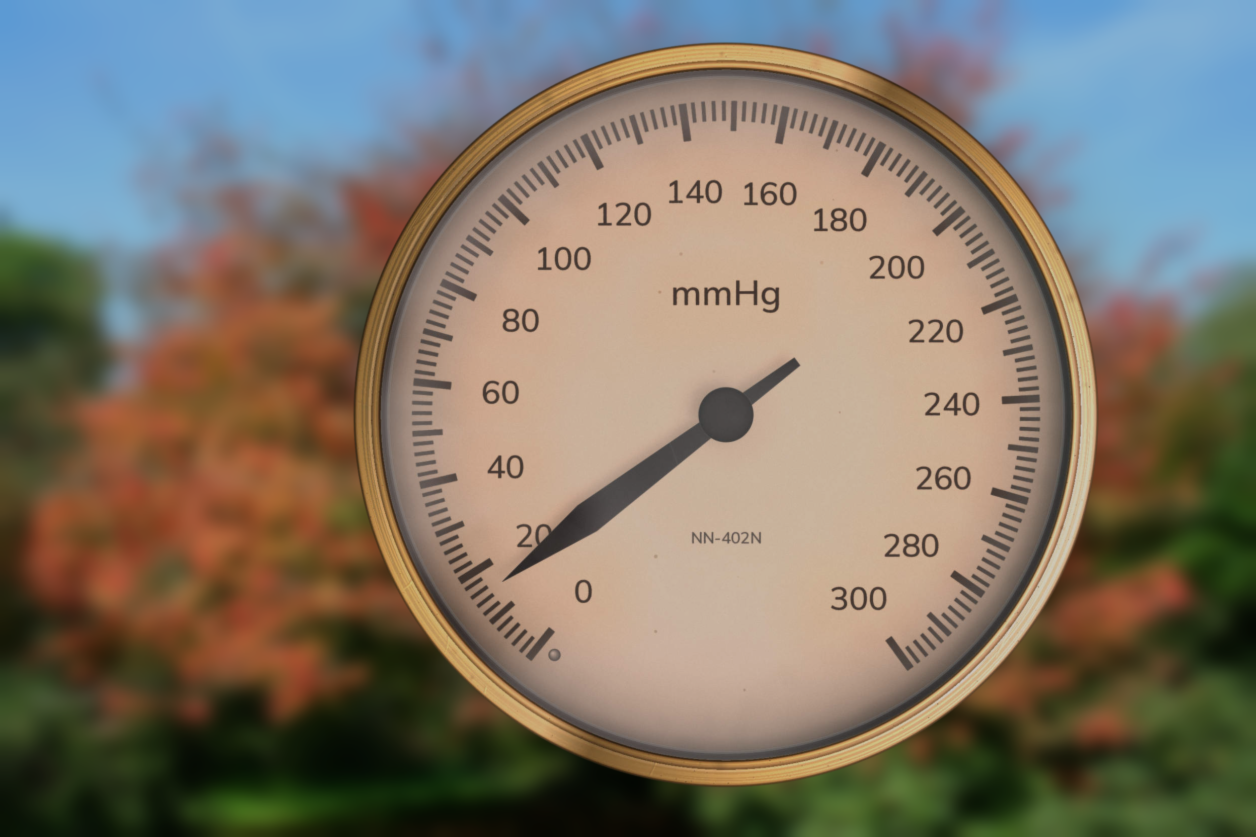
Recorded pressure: 15 mmHg
